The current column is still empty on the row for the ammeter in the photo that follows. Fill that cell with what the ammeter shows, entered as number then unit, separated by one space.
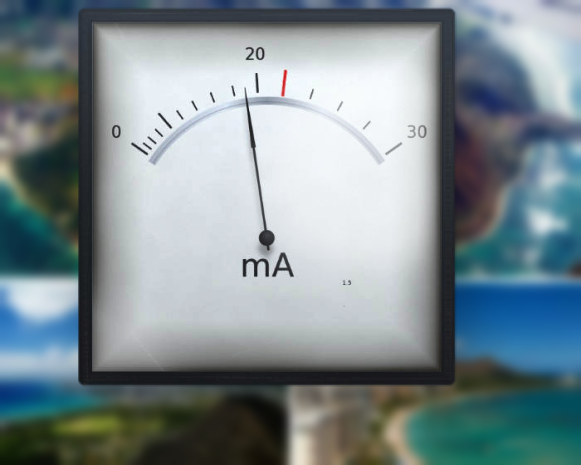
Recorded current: 19 mA
